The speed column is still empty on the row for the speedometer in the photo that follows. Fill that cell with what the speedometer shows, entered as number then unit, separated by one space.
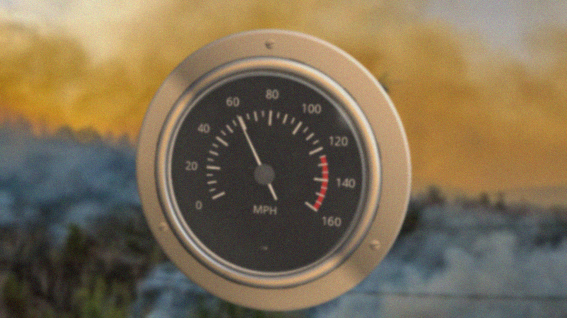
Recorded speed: 60 mph
